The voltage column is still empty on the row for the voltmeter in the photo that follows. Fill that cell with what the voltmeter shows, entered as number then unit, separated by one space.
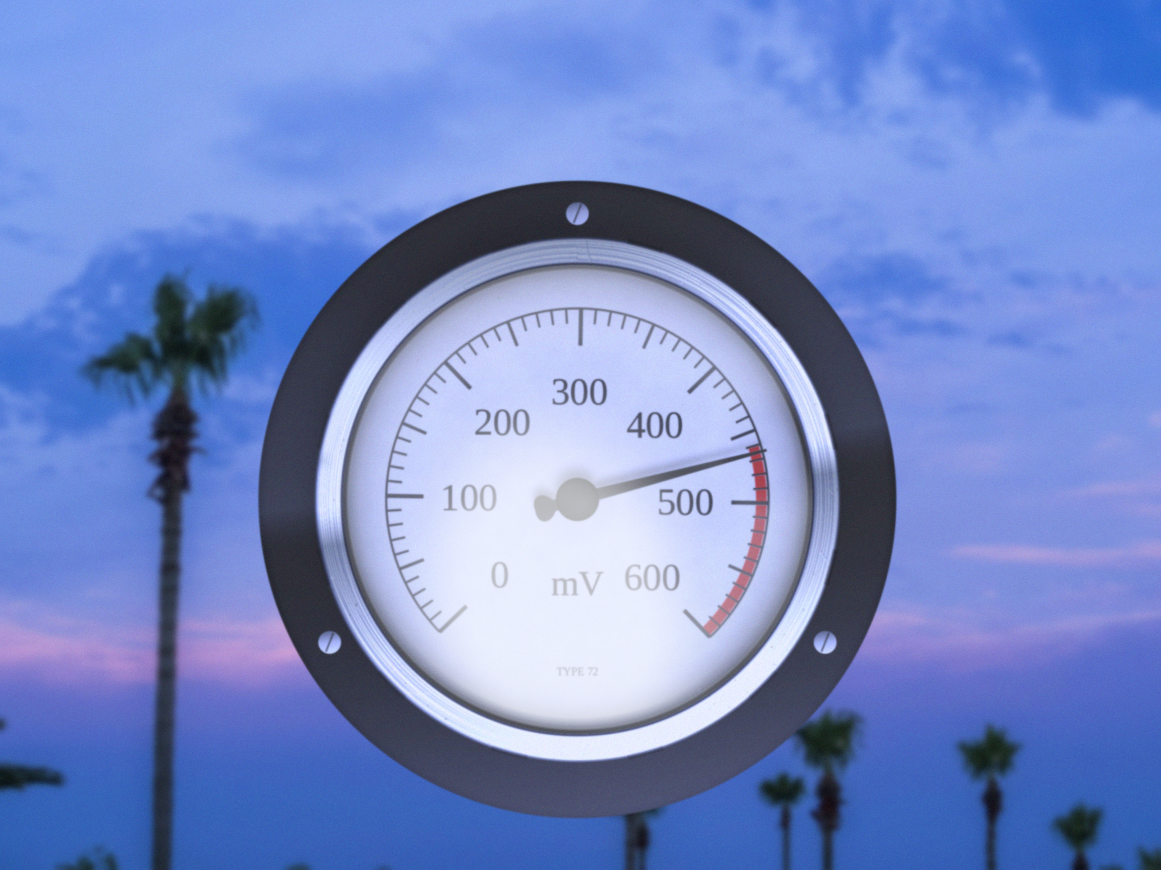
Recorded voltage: 465 mV
